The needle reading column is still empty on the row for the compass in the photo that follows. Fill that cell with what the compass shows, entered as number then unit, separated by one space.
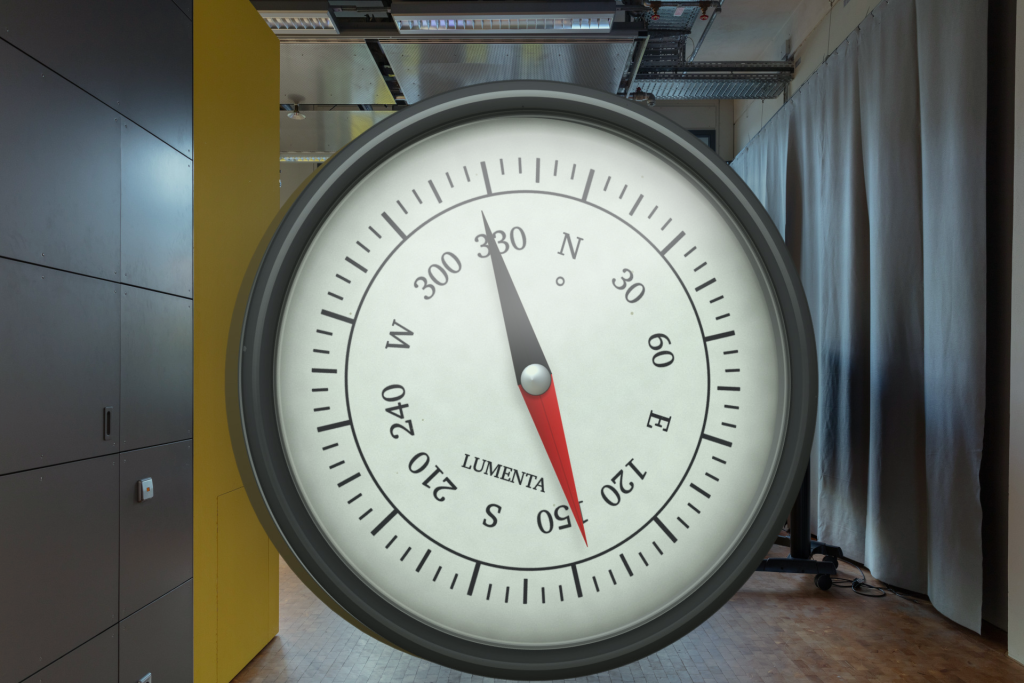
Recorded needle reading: 145 °
